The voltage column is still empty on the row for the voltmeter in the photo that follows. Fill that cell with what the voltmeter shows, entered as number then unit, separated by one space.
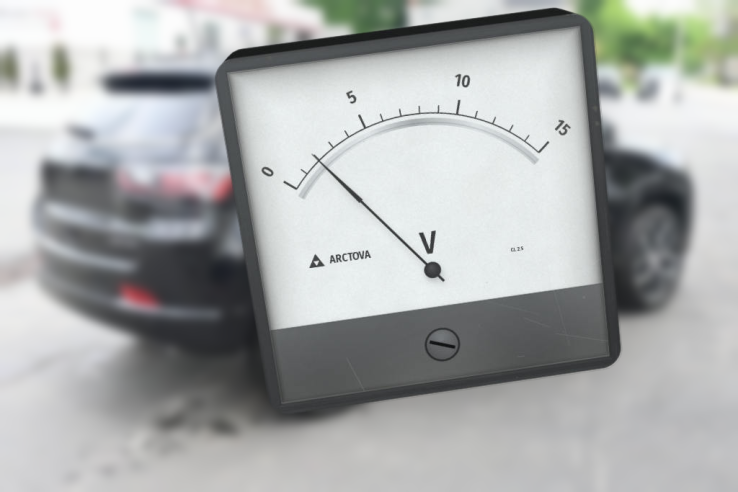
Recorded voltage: 2 V
